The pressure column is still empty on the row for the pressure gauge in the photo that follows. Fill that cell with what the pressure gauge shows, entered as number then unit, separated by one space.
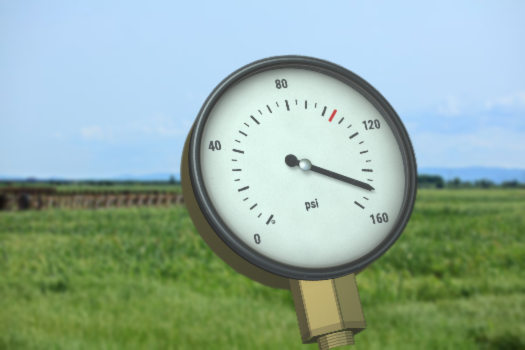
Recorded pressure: 150 psi
